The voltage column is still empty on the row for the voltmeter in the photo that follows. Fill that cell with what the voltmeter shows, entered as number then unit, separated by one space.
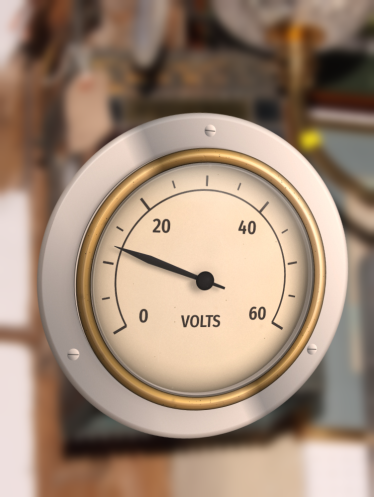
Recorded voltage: 12.5 V
